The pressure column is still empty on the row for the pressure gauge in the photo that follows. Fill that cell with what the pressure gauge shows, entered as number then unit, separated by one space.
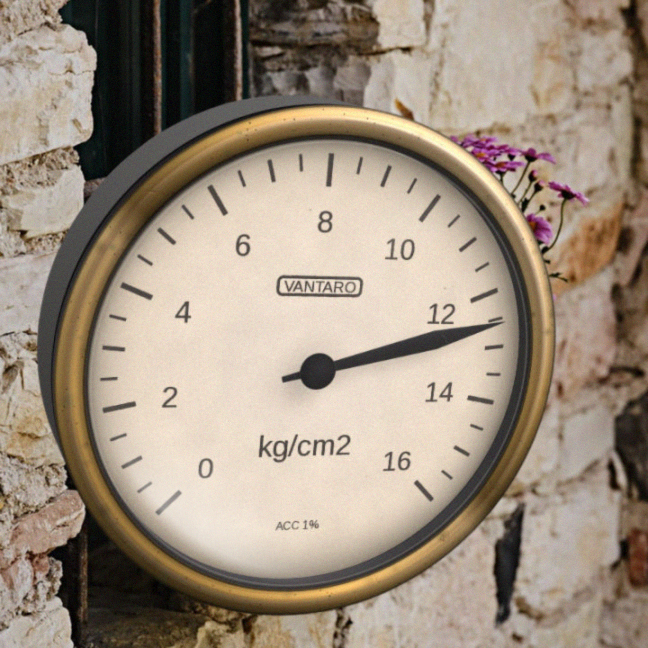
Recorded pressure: 12.5 kg/cm²
